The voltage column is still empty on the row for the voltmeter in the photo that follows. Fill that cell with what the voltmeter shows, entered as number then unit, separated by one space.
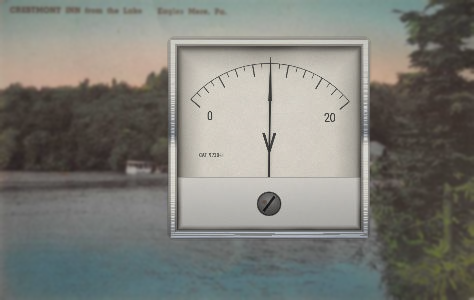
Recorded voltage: 10 V
